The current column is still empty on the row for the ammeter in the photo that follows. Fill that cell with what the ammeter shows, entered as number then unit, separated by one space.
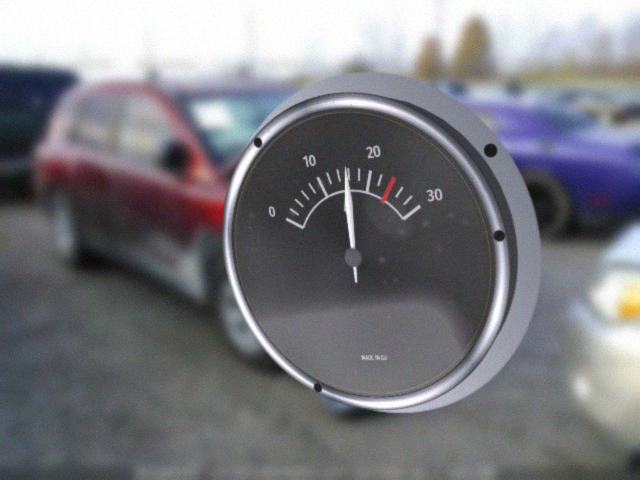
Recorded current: 16 A
